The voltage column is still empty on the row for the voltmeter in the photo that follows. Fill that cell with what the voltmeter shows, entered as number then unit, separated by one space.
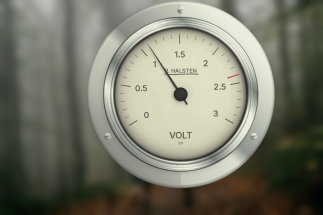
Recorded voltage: 1.1 V
